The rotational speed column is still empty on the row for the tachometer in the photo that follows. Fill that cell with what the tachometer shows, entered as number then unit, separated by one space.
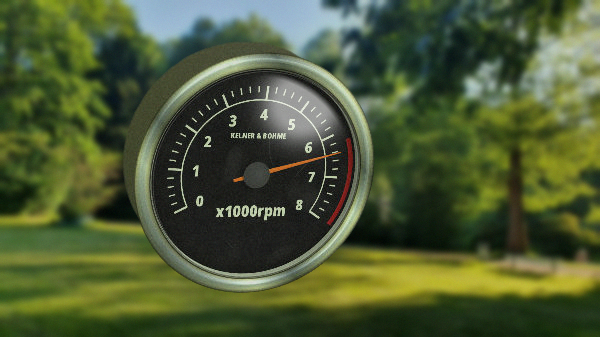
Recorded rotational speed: 6400 rpm
